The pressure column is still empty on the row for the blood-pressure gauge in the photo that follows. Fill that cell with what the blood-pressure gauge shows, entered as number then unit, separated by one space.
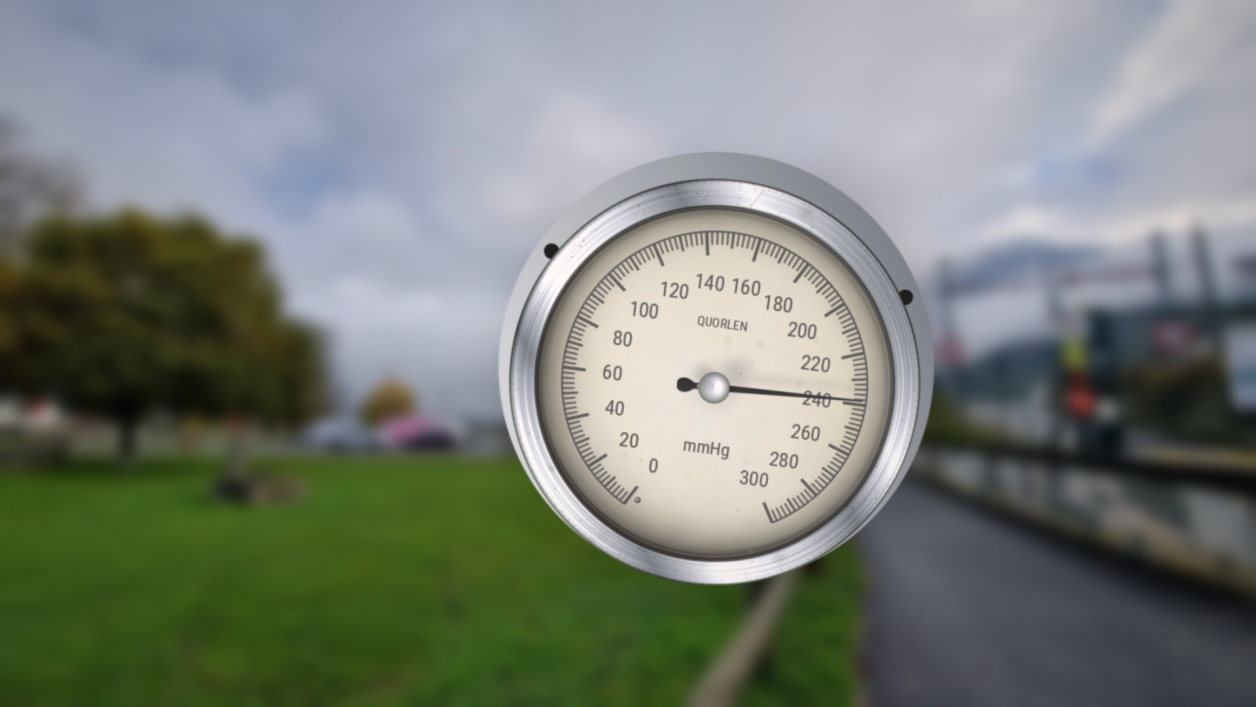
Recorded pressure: 238 mmHg
